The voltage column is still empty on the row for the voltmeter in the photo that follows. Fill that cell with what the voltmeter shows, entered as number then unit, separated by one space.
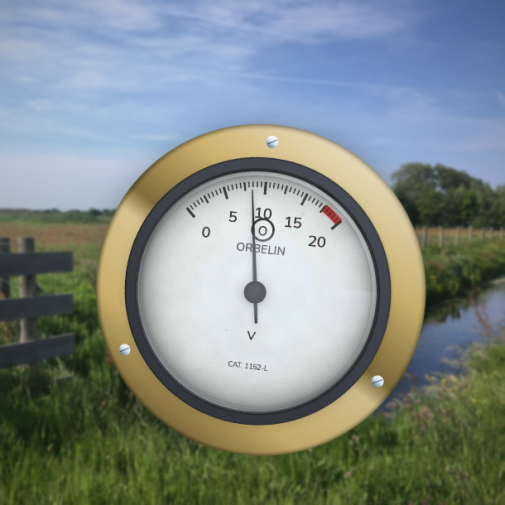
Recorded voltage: 8.5 V
